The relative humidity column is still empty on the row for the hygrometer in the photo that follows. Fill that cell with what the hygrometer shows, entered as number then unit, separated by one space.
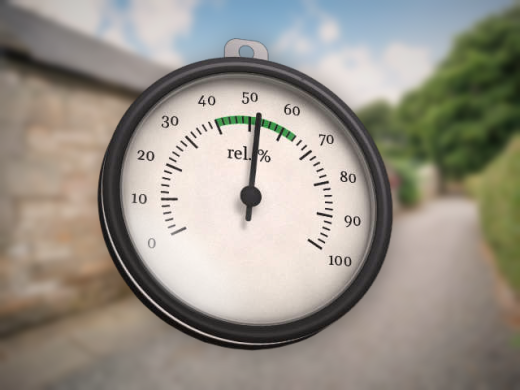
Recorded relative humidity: 52 %
